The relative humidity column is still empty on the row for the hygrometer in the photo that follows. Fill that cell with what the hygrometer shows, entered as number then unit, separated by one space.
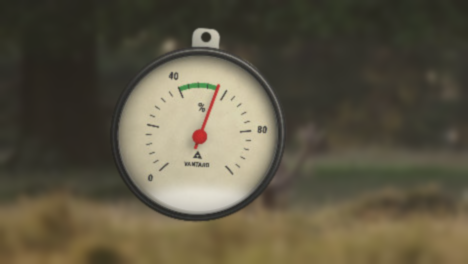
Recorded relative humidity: 56 %
